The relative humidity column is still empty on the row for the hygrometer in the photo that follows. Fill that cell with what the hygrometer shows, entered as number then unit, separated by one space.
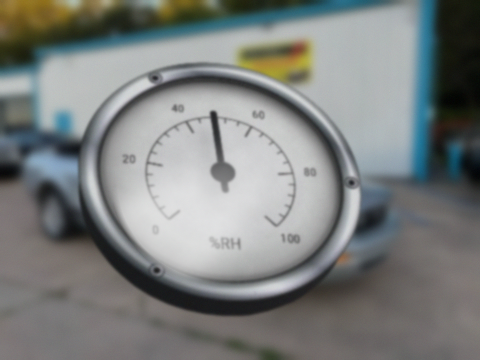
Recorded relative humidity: 48 %
